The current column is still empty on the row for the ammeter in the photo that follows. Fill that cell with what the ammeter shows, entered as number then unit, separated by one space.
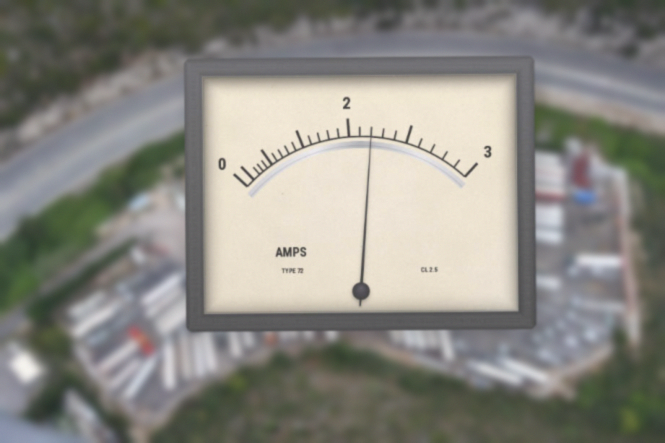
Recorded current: 2.2 A
